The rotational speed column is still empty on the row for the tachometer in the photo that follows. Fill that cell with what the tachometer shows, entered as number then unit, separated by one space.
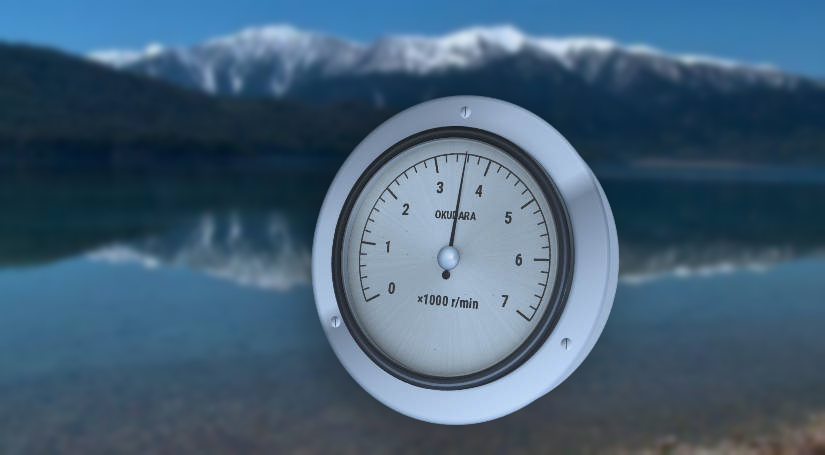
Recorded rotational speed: 3600 rpm
